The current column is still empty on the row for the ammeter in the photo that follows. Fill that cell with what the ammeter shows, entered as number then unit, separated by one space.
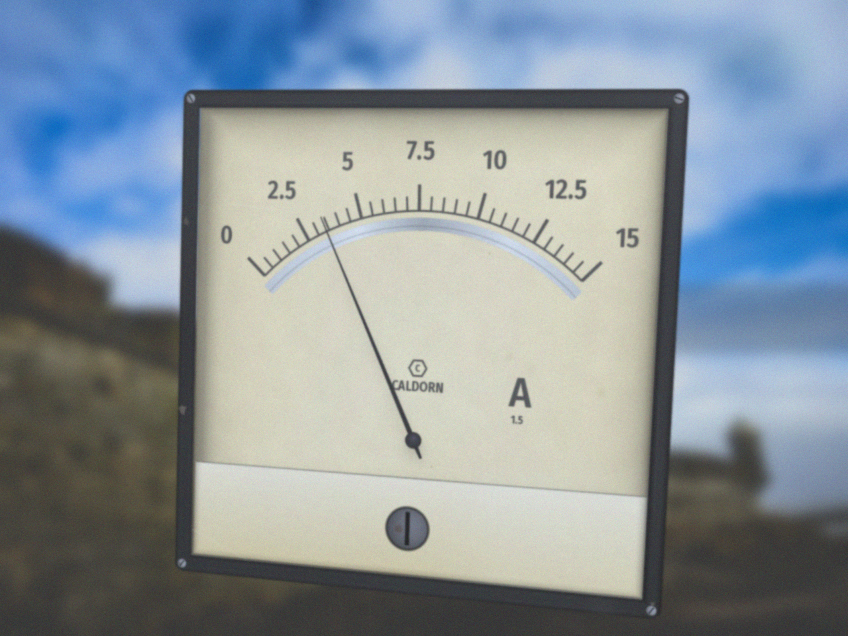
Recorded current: 3.5 A
